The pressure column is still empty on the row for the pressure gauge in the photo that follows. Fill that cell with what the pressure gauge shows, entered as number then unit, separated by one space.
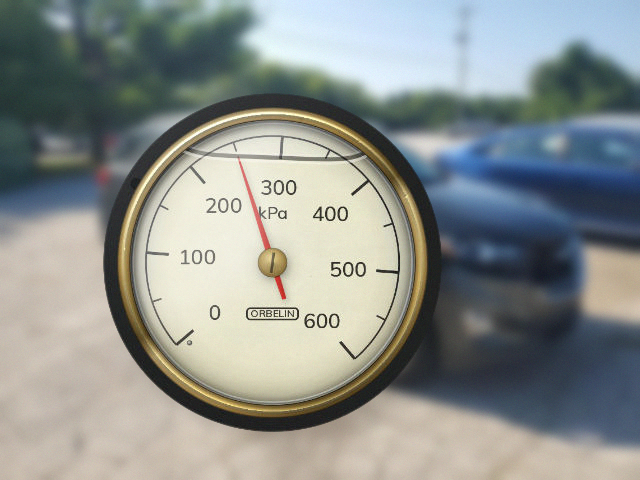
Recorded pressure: 250 kPa
